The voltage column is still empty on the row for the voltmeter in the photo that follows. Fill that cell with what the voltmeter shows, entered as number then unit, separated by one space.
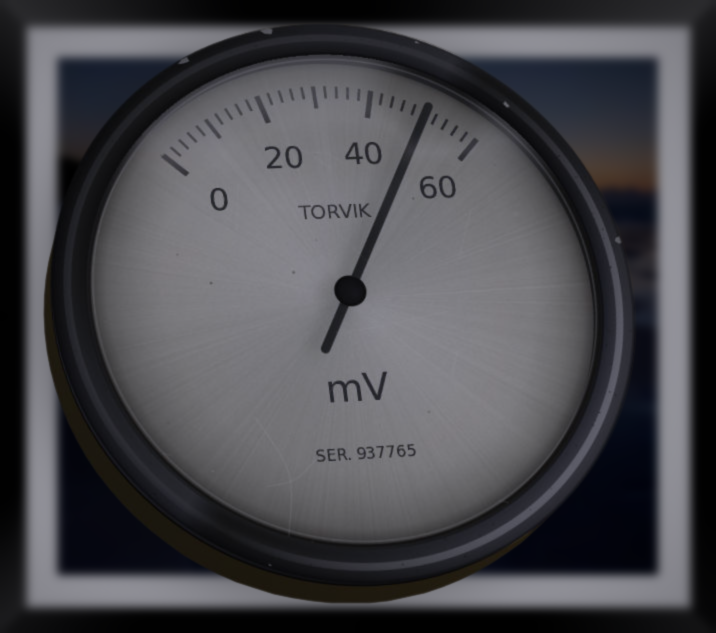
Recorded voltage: 50 mV
